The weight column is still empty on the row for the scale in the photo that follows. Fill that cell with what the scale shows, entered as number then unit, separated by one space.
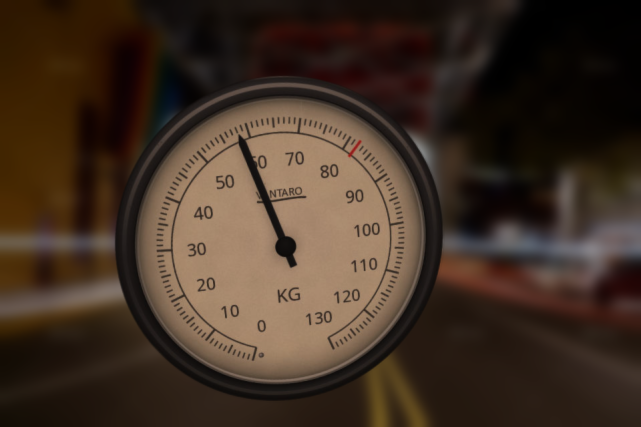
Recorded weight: 58 kg
